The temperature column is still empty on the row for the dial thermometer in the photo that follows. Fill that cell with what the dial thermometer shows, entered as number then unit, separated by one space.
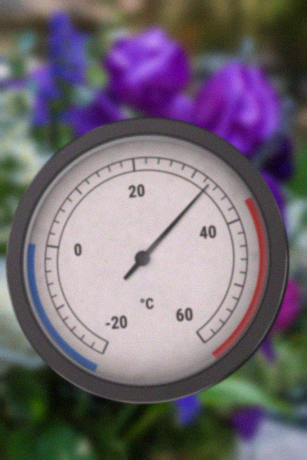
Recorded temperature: 33 °C
